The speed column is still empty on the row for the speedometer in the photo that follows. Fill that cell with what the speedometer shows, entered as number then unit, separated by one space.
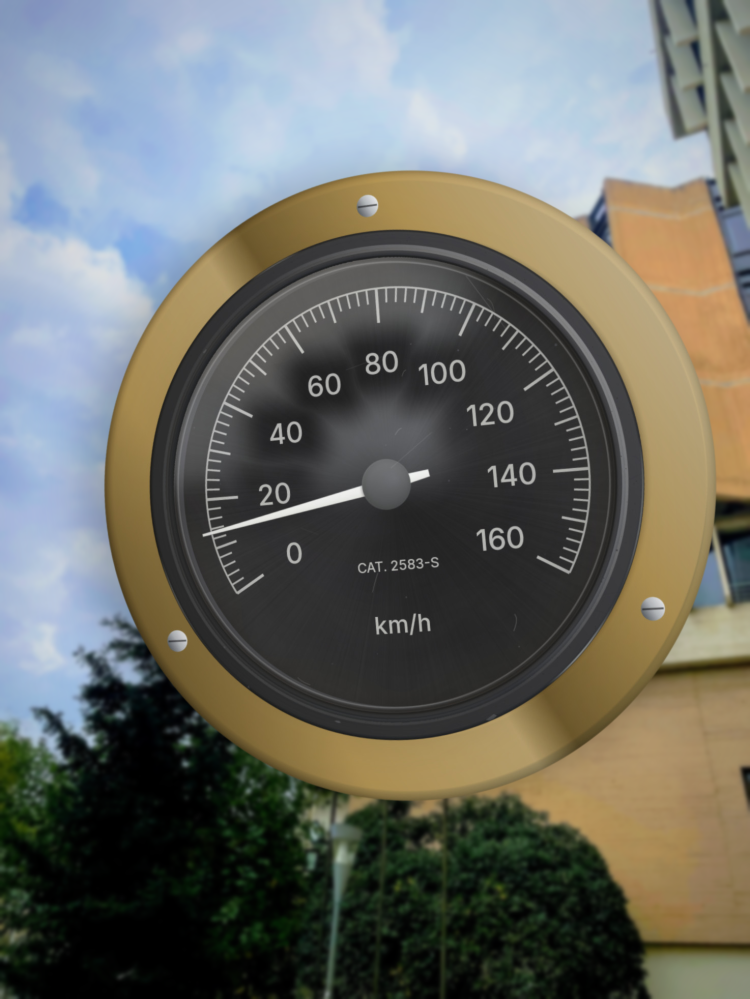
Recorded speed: 13 km/h
